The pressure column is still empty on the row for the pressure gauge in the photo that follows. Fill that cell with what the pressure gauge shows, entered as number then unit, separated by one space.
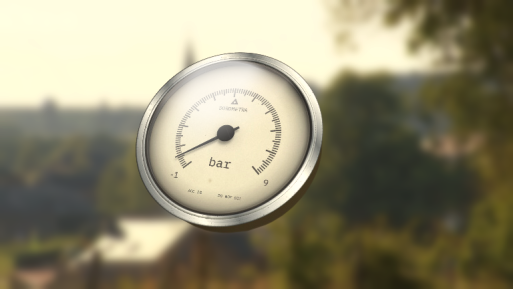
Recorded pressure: -0.5 bar
